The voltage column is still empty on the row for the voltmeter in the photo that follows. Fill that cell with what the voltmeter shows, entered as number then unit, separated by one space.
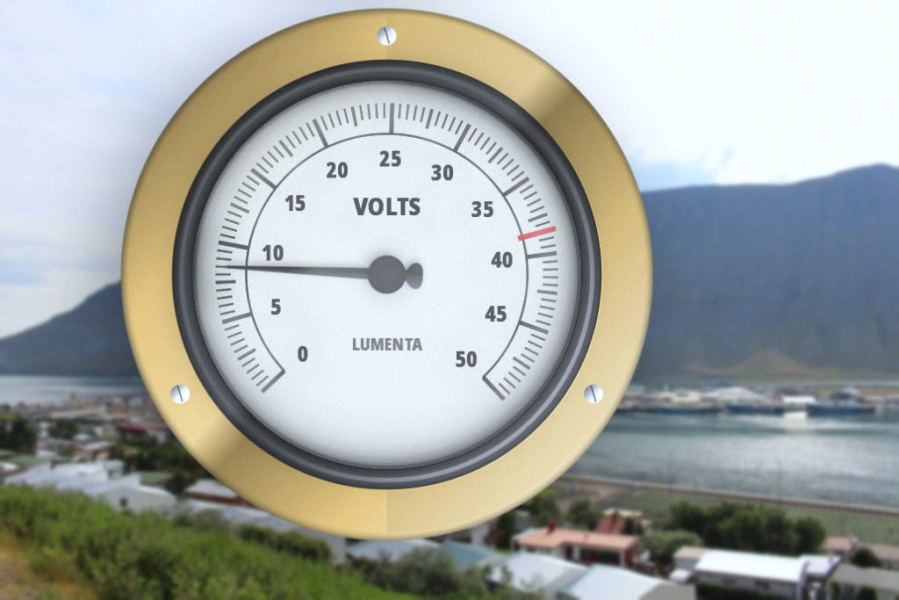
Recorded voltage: 8.5 V
